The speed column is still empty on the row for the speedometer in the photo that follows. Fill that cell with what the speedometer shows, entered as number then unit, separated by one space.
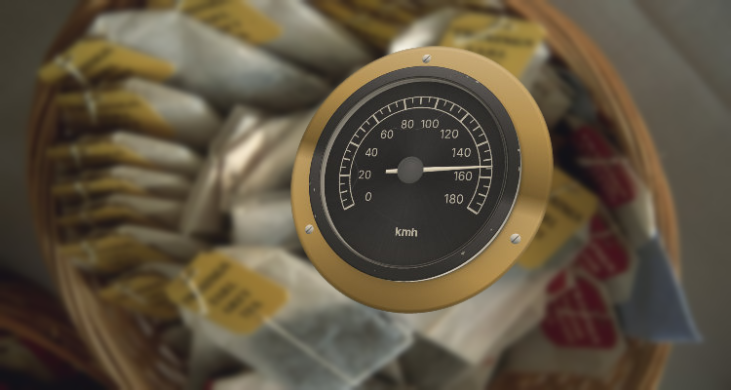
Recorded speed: 155 km/h
